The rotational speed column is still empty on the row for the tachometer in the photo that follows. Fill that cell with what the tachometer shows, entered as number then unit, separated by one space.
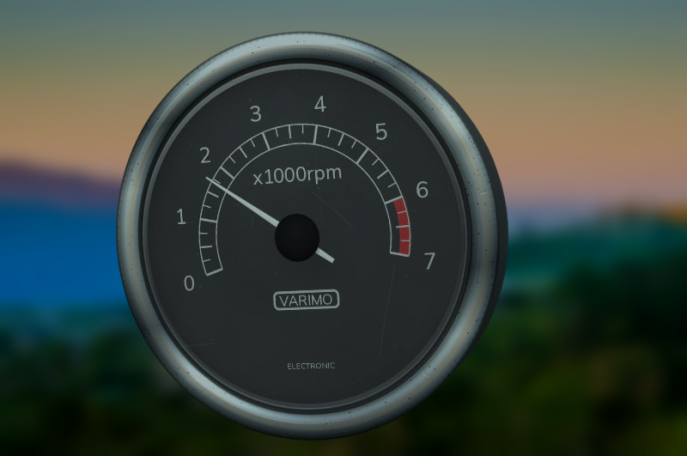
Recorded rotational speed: 1750 rpm
